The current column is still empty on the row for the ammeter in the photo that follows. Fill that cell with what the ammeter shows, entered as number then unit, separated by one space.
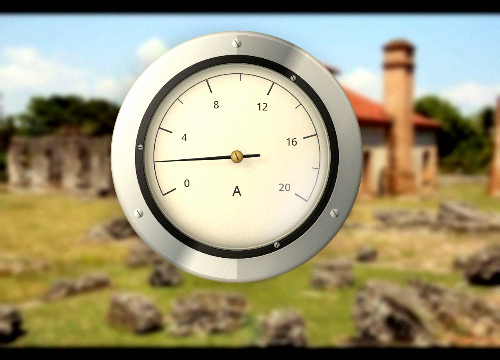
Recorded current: 2 A
